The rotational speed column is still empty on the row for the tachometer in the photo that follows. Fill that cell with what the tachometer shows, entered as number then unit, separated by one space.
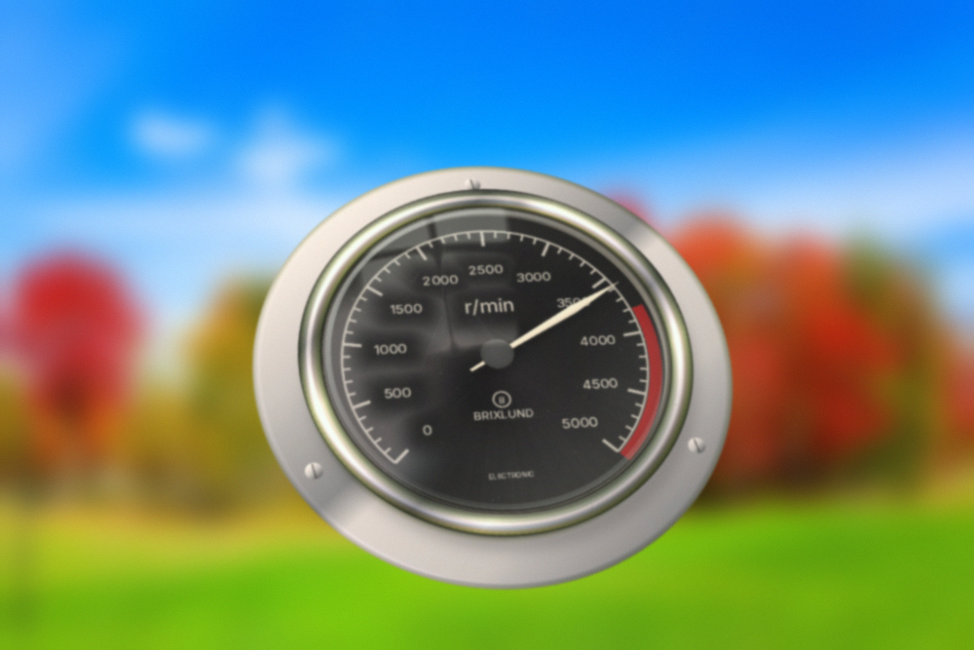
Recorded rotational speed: 3600 rpm
